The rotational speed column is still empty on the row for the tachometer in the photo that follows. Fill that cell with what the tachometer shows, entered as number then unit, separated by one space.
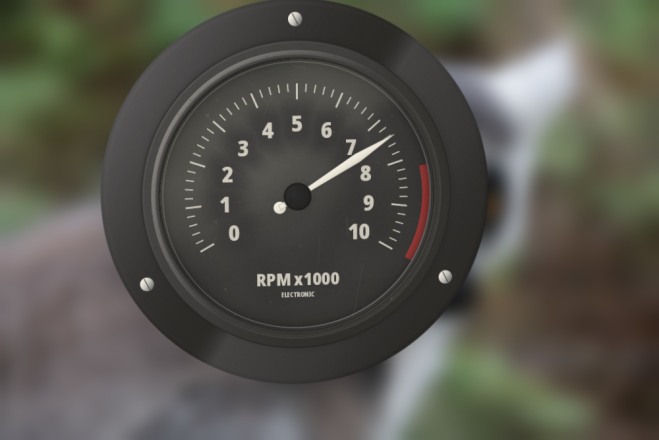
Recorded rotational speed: 7400 rpm
